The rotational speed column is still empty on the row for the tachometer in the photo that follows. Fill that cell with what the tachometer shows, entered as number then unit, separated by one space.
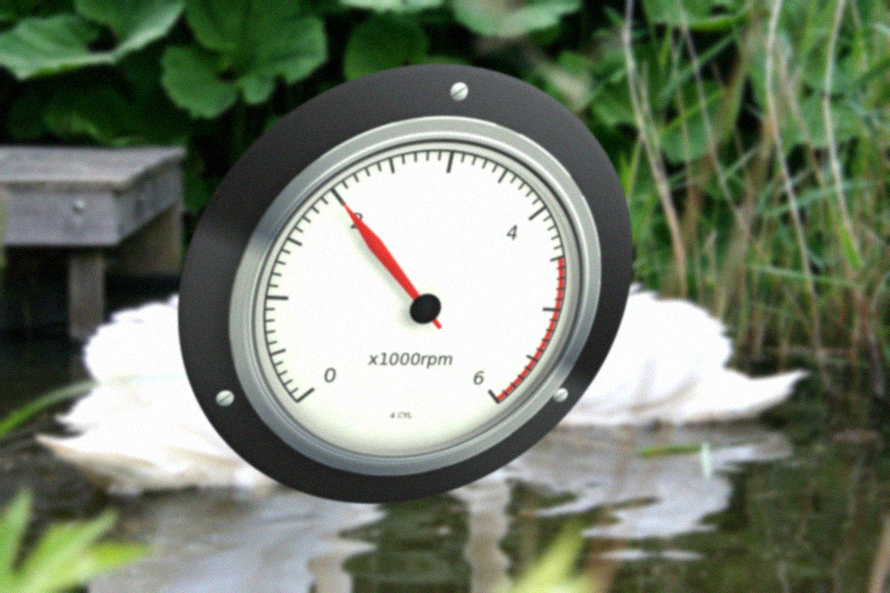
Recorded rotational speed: 2000 rpm
